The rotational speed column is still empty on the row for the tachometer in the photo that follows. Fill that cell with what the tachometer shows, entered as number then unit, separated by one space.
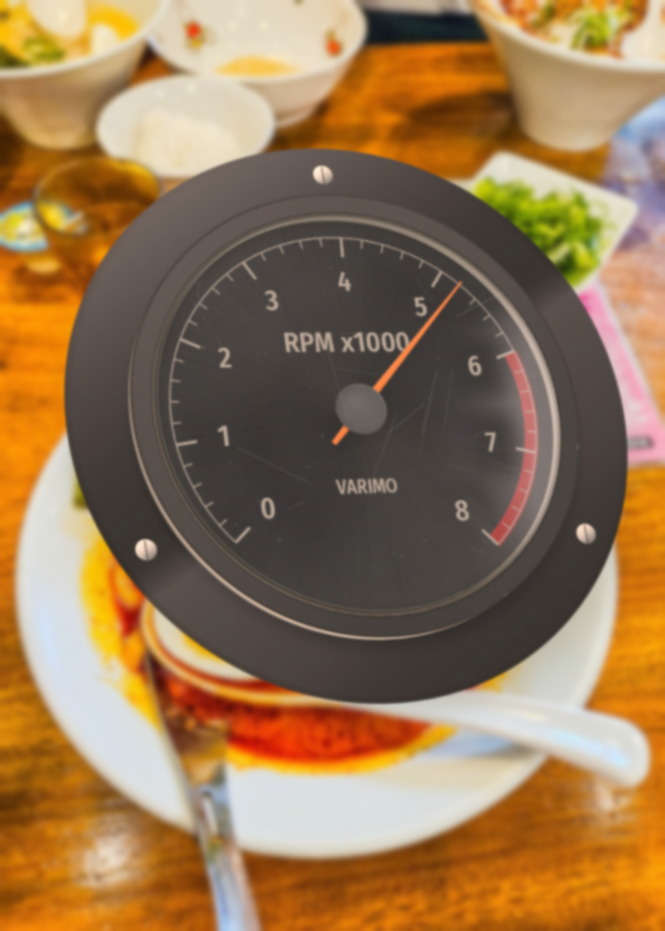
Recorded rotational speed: 5200 rpm
